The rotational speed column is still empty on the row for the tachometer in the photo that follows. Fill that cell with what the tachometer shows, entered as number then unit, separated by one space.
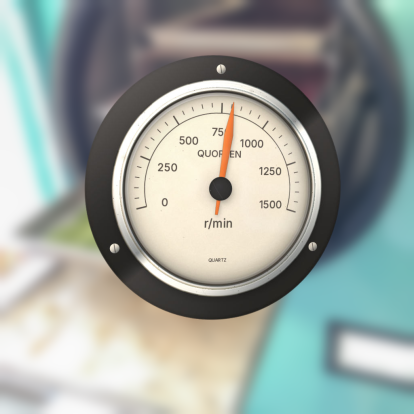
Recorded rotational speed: 800 rpm
